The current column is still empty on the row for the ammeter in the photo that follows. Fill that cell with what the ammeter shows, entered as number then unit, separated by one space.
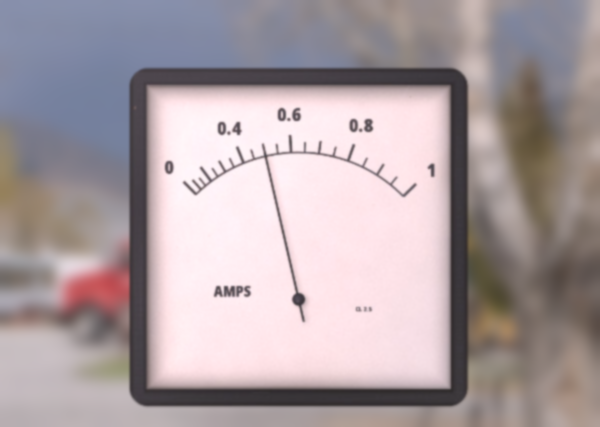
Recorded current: 0.5 A
